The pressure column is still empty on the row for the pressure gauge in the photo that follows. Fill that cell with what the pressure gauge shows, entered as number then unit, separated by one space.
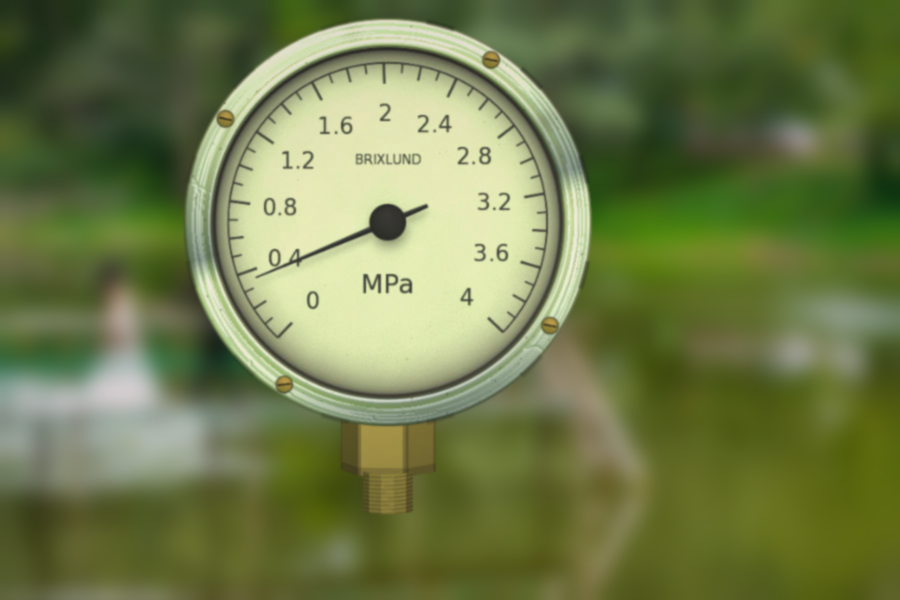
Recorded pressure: 0.35 MPa
